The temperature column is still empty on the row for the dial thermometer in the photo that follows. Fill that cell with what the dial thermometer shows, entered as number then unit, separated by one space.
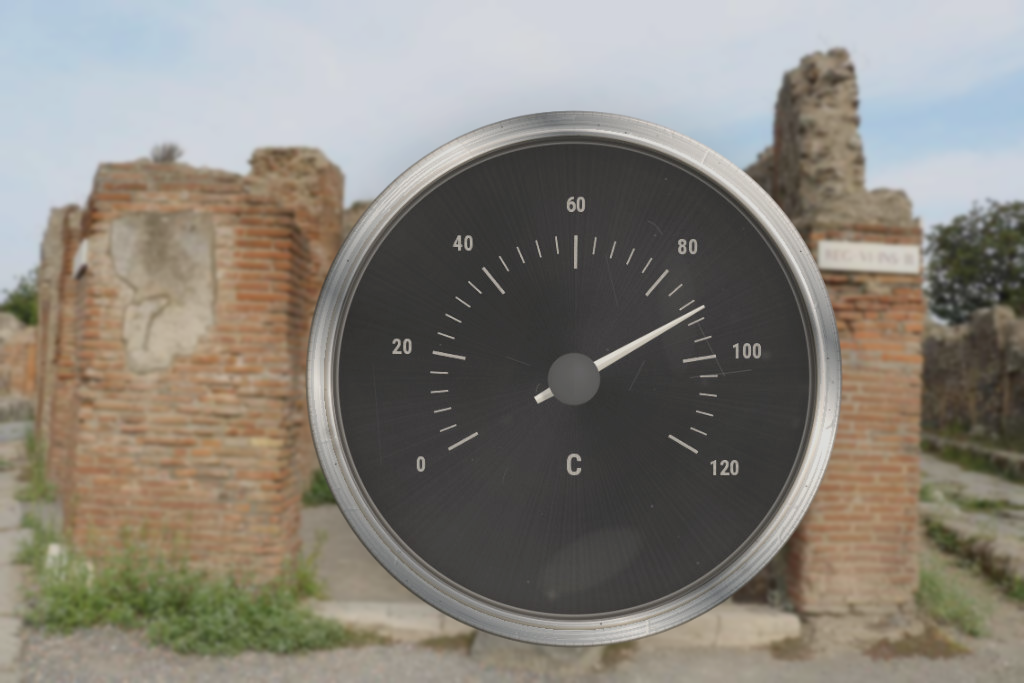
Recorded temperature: 90 °C
